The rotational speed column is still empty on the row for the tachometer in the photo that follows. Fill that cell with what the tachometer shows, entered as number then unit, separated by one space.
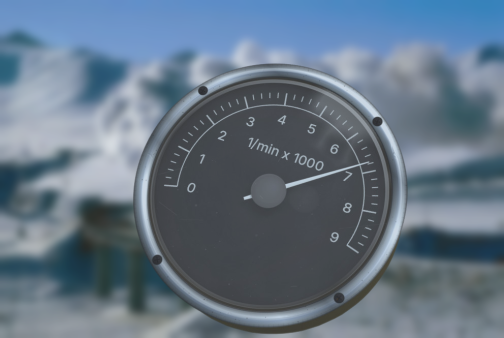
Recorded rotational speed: 6800 rpm
